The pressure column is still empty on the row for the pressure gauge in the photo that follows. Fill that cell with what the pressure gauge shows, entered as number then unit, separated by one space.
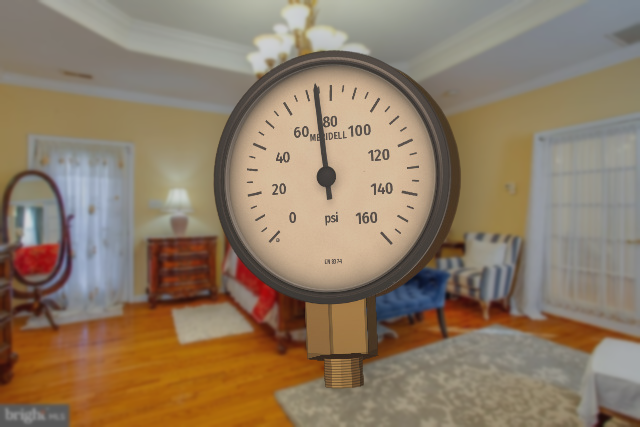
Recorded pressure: 75 psi
